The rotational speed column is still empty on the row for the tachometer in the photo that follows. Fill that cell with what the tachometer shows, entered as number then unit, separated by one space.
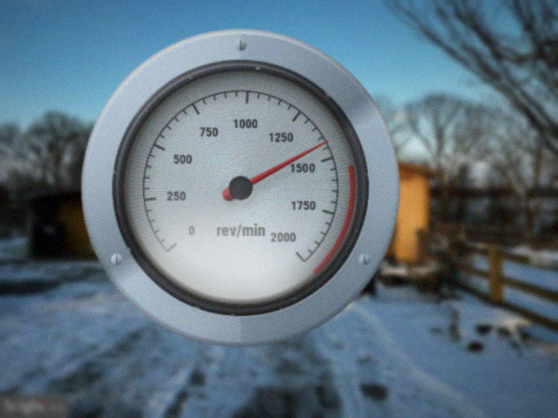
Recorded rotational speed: 1425 rpm
